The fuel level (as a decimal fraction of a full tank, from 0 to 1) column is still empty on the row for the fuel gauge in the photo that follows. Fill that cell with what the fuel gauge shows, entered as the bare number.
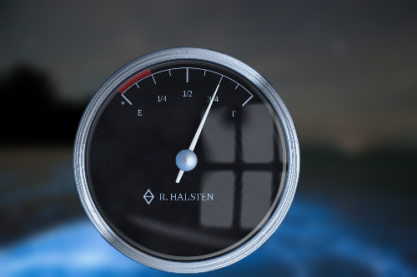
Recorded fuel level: 0.75
